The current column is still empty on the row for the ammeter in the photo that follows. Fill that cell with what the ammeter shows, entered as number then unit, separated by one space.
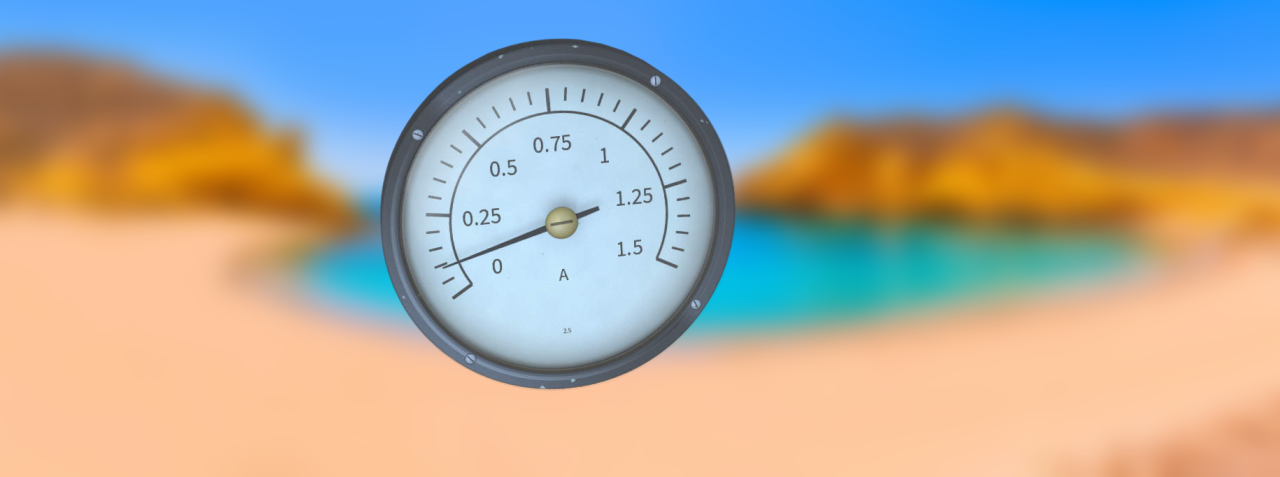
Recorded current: 0.1 A
